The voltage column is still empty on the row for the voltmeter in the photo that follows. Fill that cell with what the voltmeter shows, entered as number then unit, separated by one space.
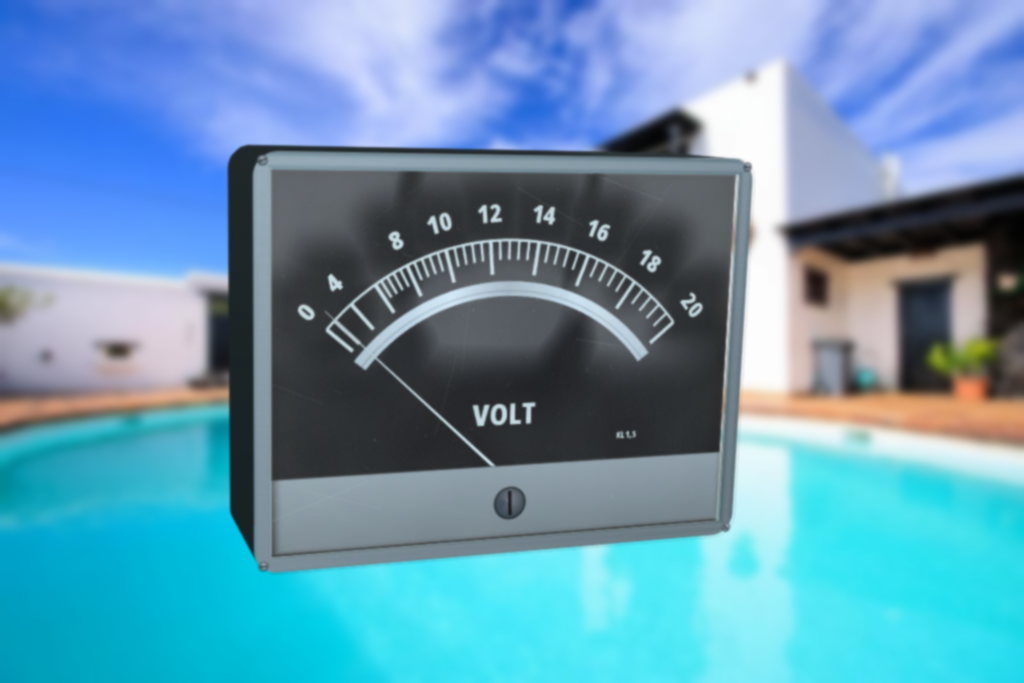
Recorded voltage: 2 V
